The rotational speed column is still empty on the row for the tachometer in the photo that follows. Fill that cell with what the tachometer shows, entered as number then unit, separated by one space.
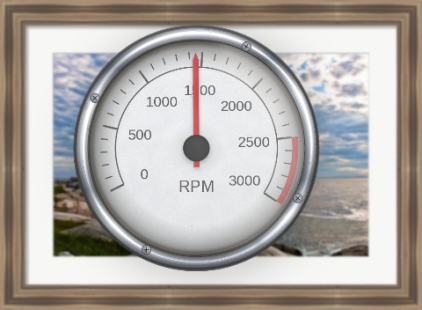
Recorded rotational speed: 1450 rpm
